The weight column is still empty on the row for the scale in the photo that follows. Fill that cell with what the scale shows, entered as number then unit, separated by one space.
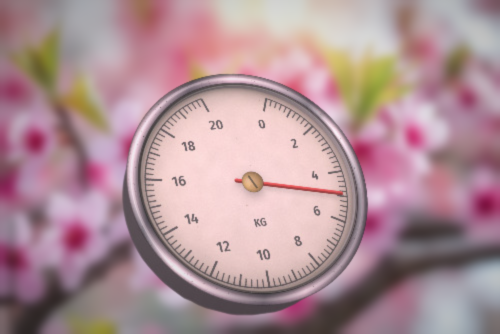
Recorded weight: 5 kg
